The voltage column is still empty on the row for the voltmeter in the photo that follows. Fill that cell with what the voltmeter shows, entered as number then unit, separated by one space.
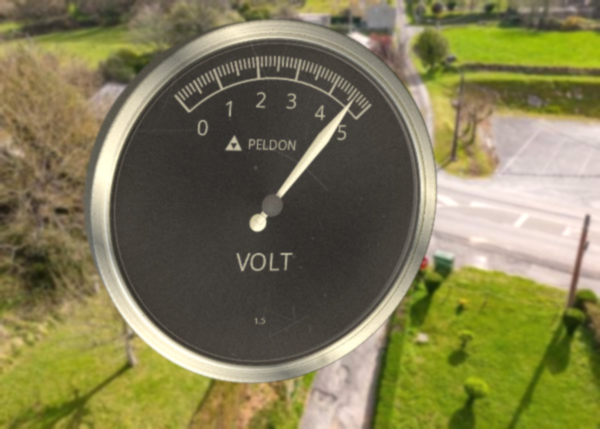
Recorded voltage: 4.5 V
